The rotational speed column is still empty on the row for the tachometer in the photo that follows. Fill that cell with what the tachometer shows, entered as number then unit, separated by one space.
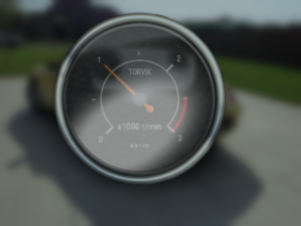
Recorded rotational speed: 1000 rpm
